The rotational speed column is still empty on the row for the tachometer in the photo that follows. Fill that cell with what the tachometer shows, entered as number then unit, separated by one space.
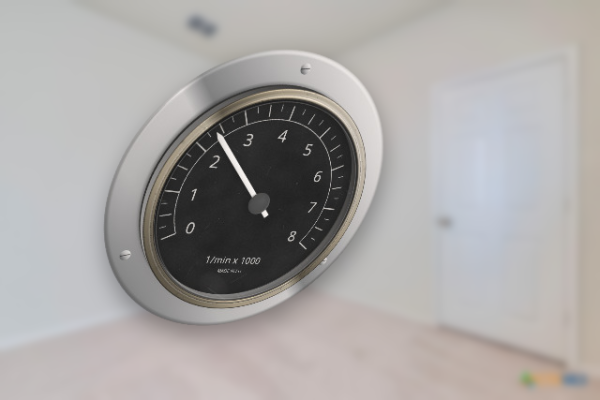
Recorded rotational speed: 2375 rpm
